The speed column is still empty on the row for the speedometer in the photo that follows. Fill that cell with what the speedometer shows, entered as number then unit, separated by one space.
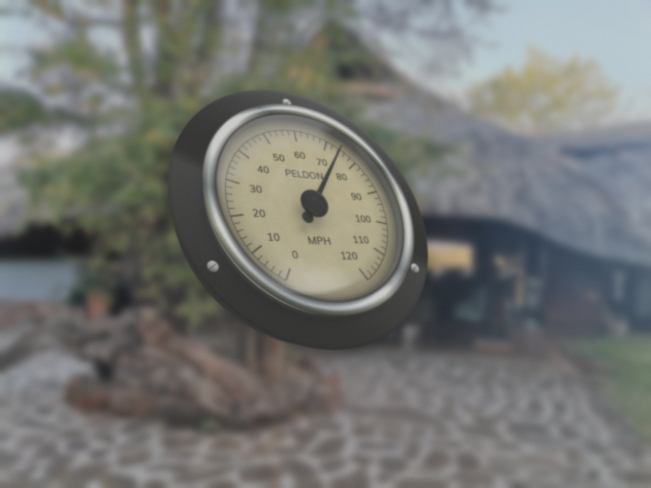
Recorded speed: 74 mph
